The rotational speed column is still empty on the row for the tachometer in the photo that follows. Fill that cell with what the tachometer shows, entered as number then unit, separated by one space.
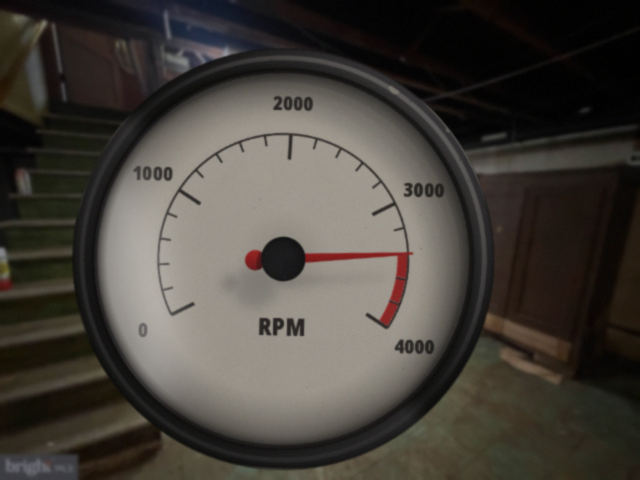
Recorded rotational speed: 3400 rpm
